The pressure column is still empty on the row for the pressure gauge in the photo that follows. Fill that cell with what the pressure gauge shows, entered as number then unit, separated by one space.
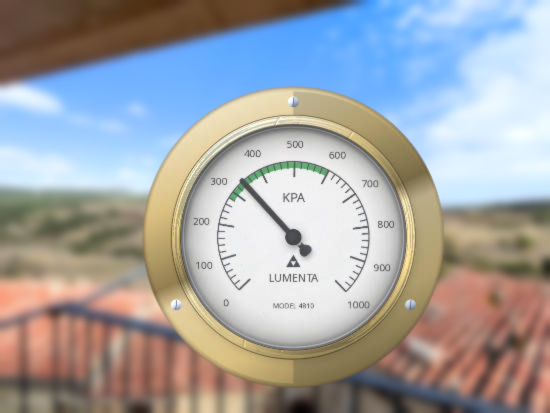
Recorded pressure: 340 kPa
